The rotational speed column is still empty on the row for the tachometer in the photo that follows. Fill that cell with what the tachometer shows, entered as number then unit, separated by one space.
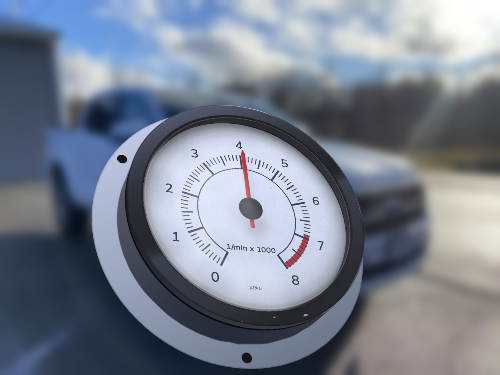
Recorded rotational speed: 4000 rpm
